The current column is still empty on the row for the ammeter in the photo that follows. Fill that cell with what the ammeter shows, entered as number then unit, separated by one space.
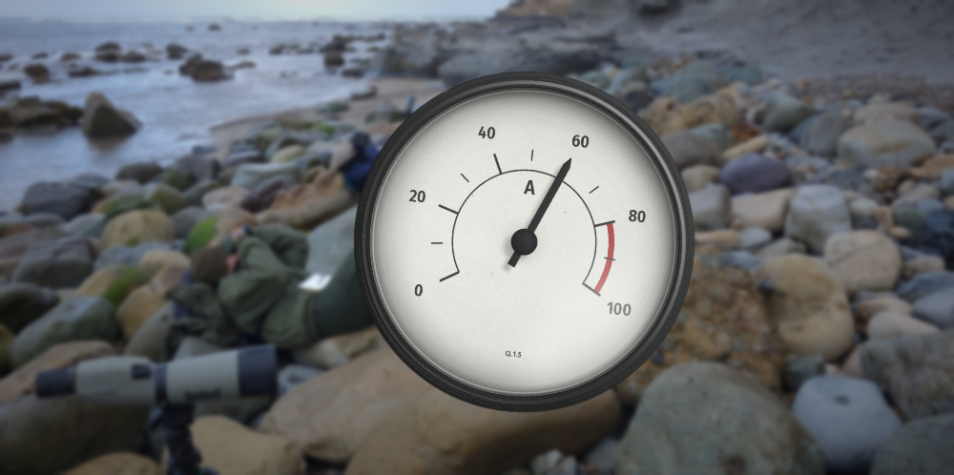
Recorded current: 60 A
